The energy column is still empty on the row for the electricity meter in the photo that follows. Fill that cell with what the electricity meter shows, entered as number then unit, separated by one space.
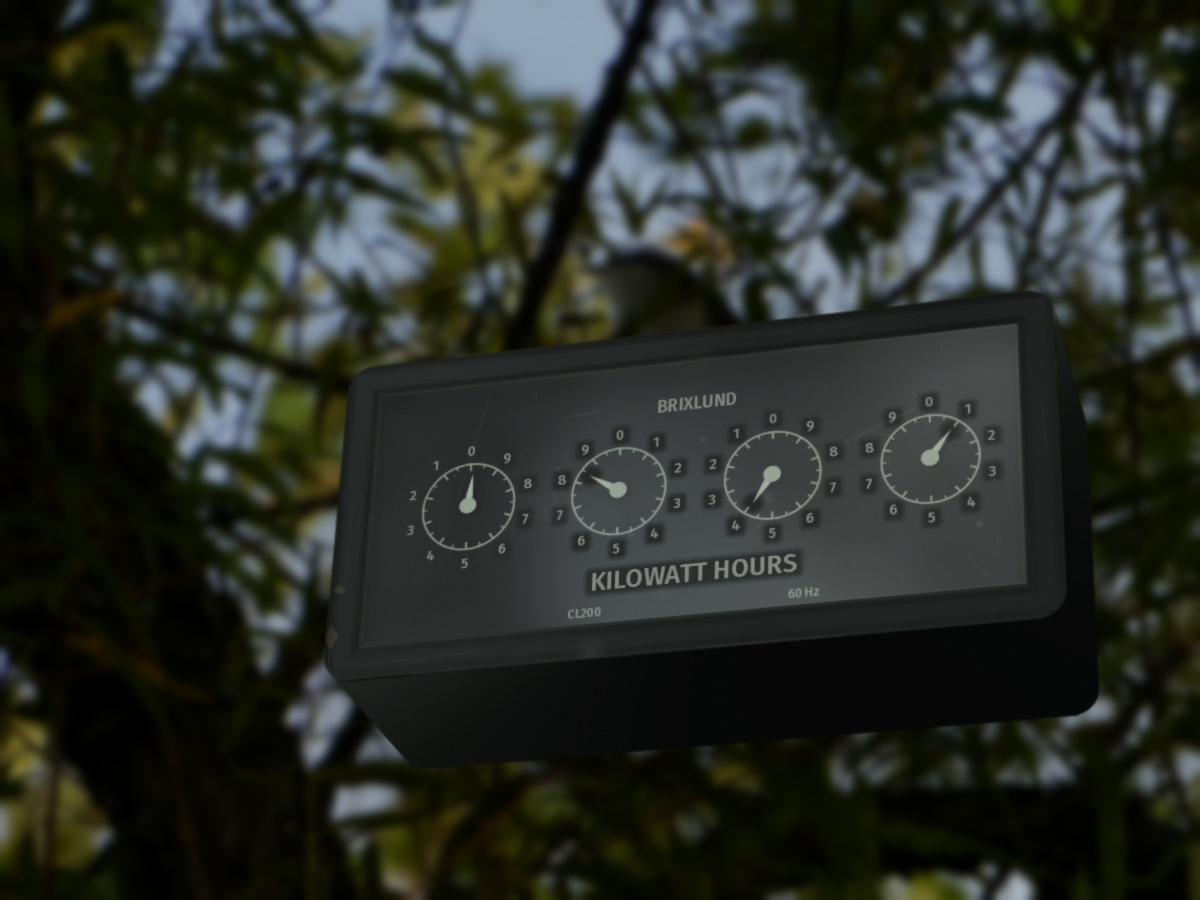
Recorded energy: 9841 kWh
